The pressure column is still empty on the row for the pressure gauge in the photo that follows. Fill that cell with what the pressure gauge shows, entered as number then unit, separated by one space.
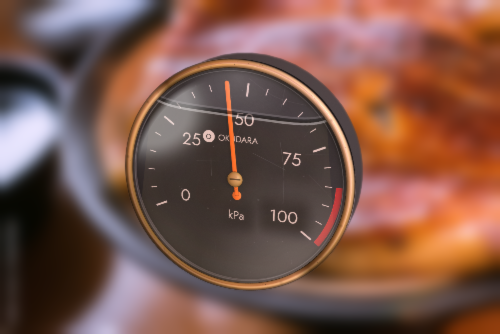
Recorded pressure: 45 kPa
